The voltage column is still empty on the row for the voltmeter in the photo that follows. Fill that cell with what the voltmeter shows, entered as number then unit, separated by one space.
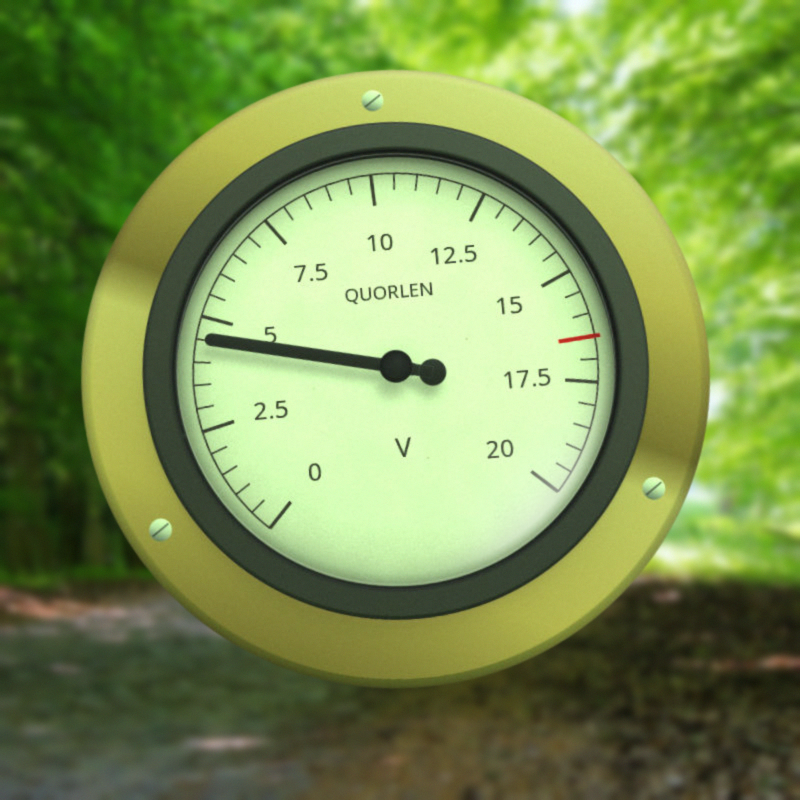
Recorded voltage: 4.5 V
